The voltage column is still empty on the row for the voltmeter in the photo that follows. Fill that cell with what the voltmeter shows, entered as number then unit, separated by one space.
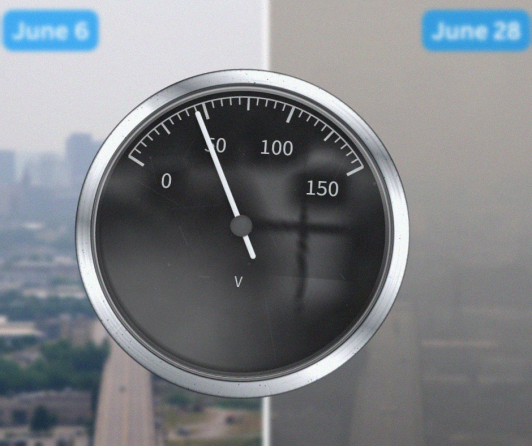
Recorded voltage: 45 V
